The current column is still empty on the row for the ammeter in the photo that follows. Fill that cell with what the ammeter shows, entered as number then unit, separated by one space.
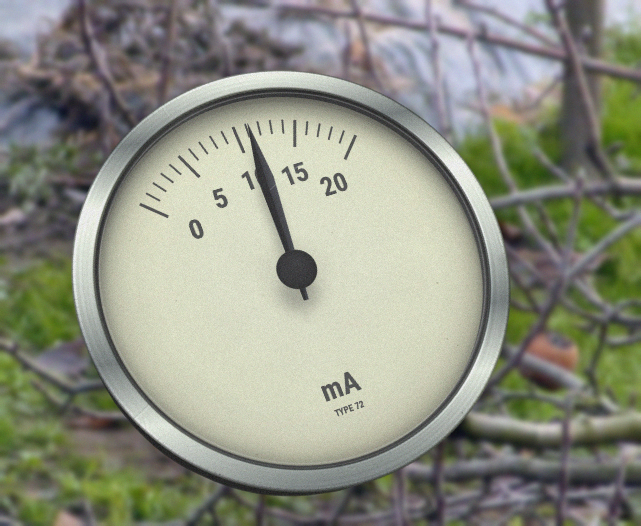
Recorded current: 11 mA
